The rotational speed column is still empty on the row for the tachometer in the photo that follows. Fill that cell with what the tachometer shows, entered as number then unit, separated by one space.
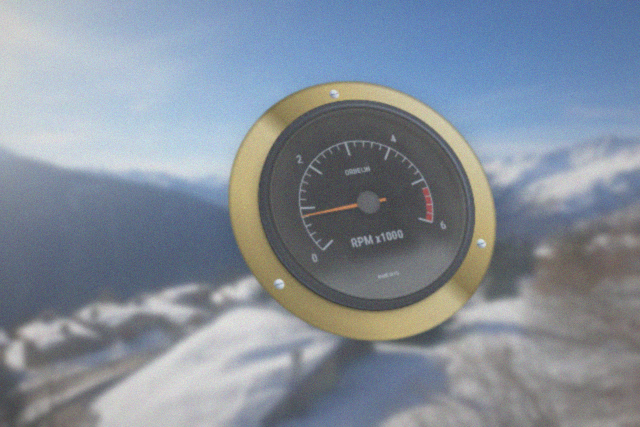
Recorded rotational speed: 800 rpm
